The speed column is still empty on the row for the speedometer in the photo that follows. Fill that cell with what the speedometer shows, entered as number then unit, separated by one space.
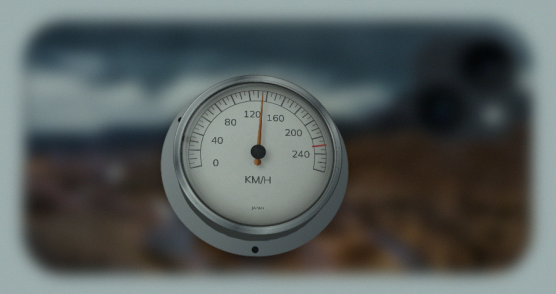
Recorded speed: 135 km/h
